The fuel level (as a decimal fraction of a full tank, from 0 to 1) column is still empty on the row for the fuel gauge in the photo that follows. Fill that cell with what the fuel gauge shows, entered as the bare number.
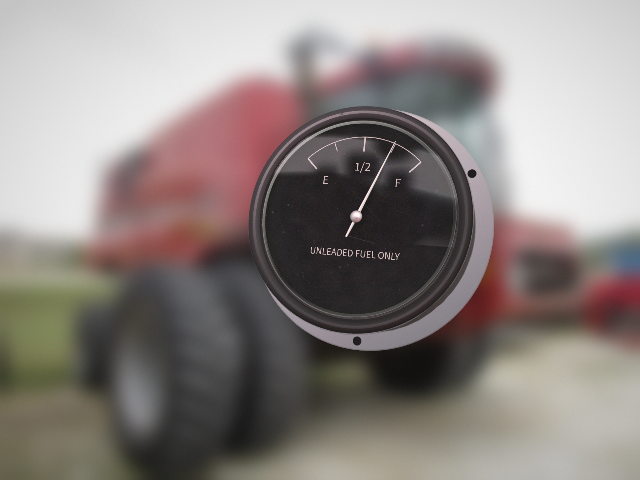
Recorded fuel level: 0.75
